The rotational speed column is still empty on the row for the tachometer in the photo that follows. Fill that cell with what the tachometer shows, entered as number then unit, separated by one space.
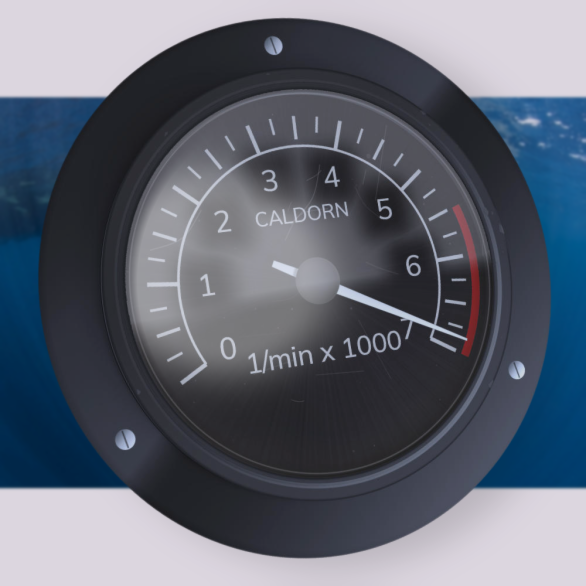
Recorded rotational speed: 6875 rpm
